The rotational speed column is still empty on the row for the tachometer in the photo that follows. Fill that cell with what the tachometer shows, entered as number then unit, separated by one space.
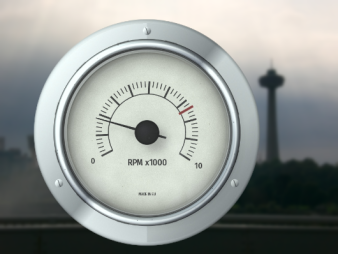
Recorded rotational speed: 1800 rpm
